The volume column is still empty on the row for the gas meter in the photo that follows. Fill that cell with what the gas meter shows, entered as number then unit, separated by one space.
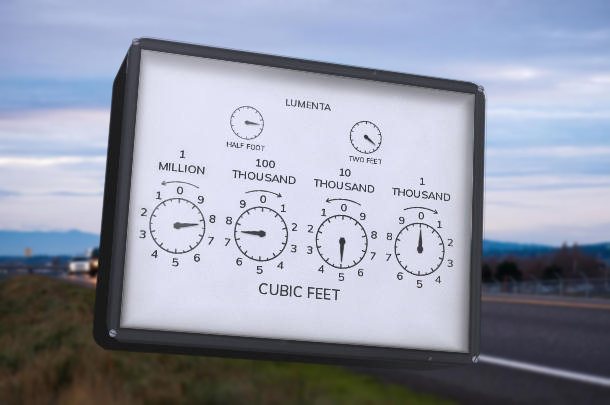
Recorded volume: 775000 ft³
